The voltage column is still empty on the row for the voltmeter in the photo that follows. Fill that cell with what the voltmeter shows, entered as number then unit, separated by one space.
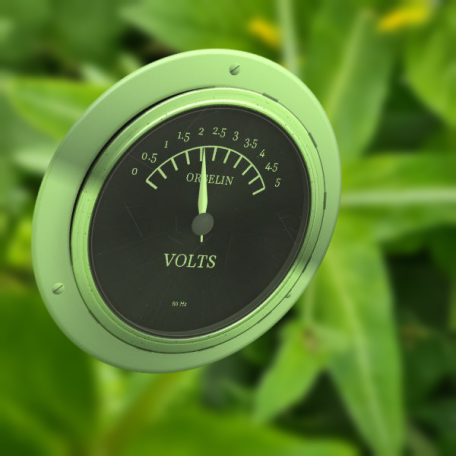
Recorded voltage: 2 V
